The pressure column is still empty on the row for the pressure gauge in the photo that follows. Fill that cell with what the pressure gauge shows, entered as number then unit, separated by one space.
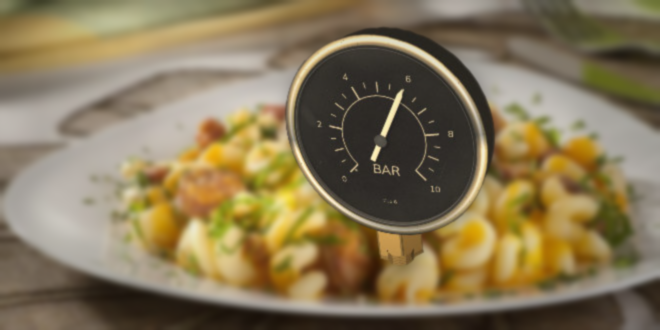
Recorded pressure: 6 bar
